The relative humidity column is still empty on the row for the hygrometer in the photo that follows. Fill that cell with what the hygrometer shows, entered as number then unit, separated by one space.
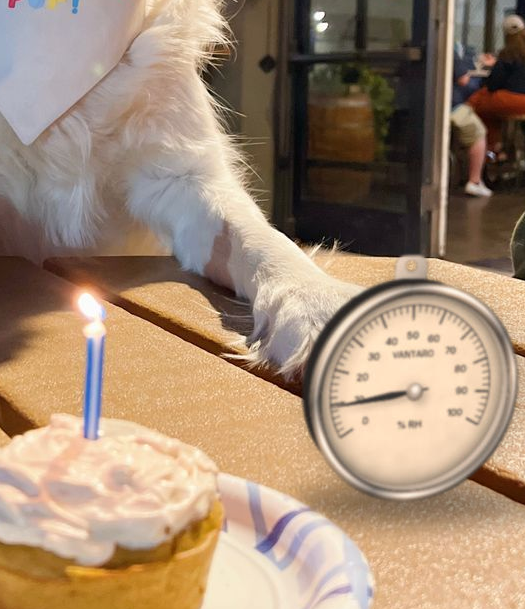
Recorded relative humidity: 10 %
